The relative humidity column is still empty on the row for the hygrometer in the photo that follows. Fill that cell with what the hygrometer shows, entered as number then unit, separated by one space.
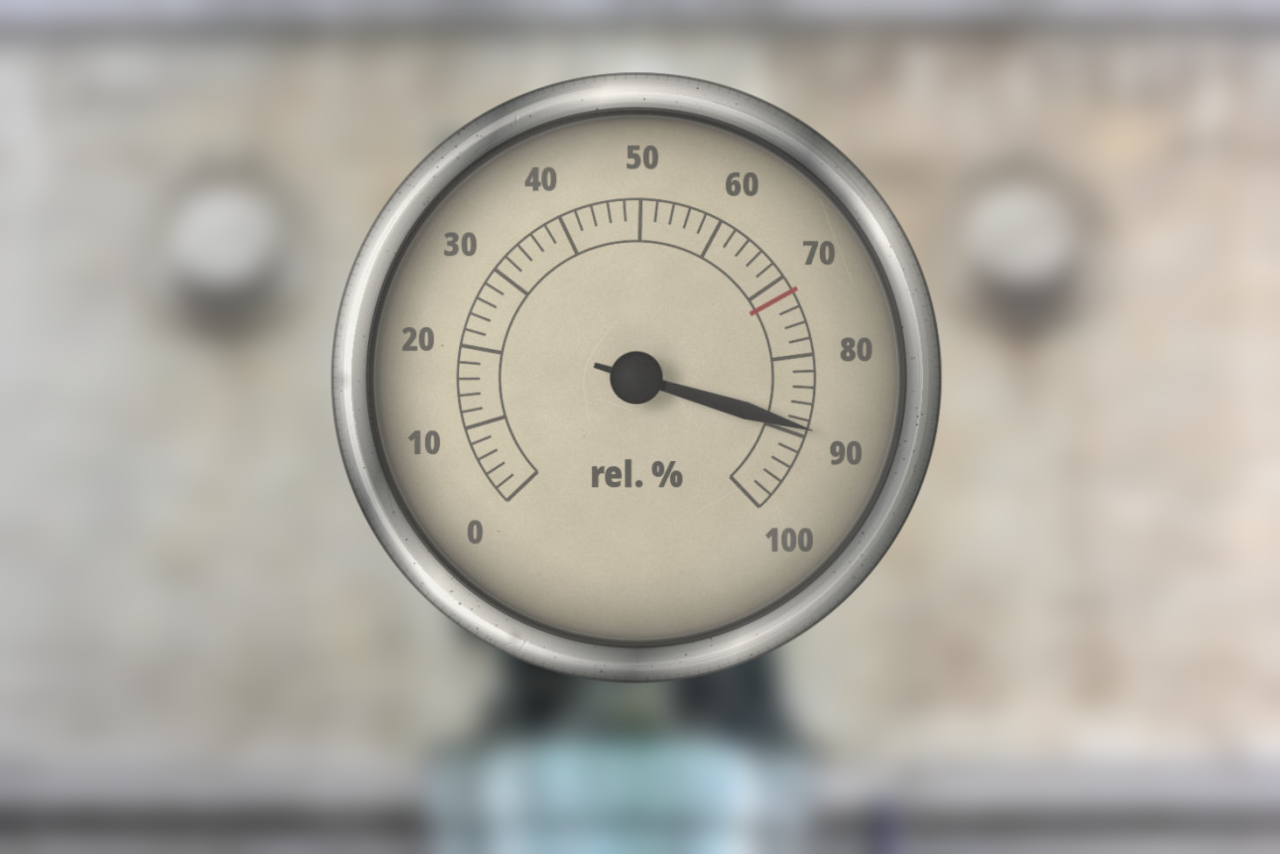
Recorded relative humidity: 89 %
